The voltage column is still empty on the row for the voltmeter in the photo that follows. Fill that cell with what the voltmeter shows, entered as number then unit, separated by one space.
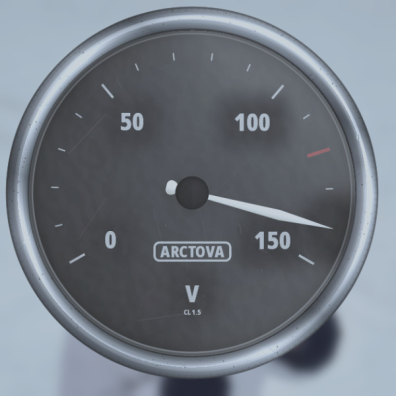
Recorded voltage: 140 V
